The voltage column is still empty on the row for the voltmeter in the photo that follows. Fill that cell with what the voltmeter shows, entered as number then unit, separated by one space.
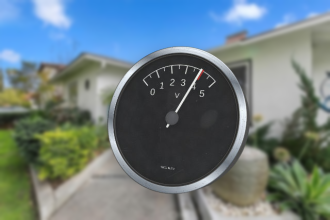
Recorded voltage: 4 V
